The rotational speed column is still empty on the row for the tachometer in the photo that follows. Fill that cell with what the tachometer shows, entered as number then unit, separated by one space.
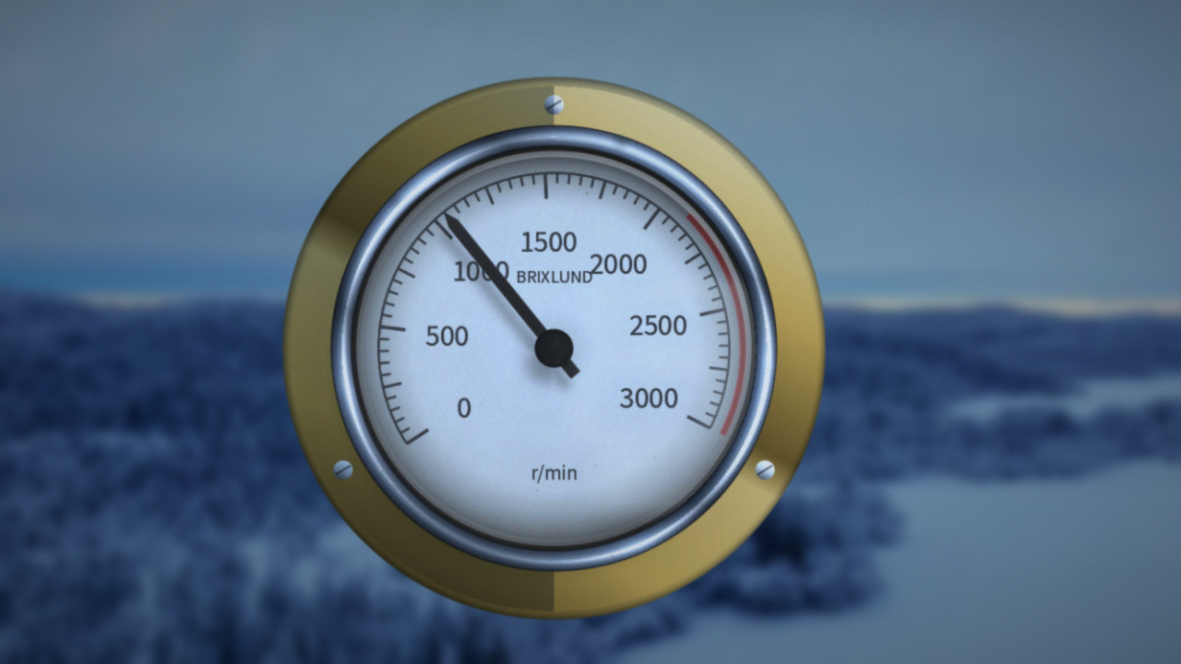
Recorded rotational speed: 1050 rpm
